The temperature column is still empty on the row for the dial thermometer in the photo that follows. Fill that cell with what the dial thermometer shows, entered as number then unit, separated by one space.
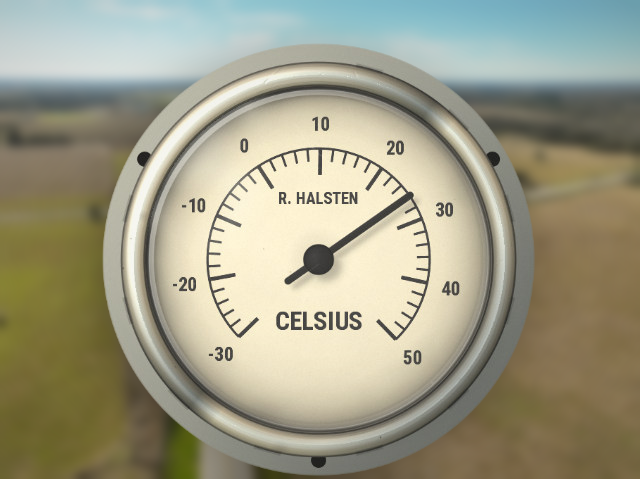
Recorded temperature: 26 °C
